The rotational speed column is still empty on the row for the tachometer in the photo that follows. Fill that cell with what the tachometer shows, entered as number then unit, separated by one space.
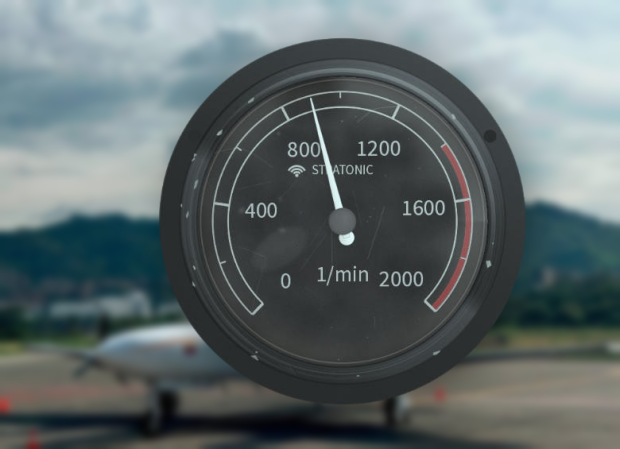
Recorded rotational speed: 900 rpm
